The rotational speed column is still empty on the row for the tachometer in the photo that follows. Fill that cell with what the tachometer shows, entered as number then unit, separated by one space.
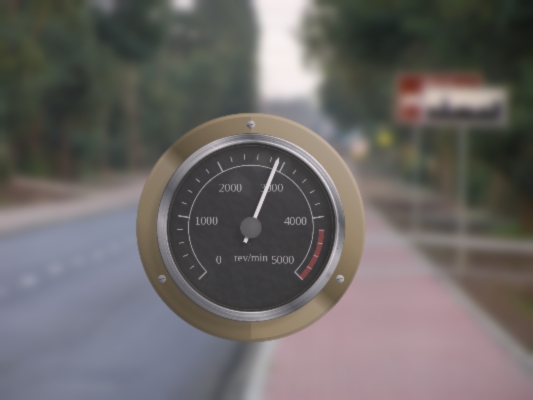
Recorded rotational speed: 2900 rpm
